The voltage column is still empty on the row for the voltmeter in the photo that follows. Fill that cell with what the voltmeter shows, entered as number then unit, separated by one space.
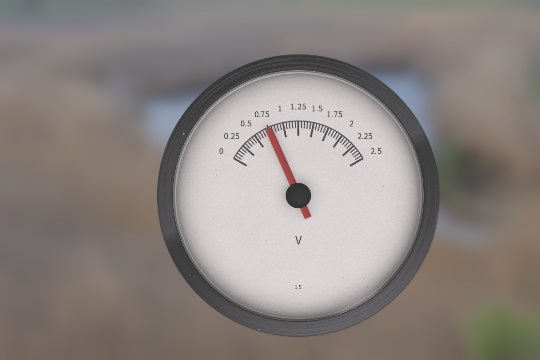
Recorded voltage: 0.75 V
